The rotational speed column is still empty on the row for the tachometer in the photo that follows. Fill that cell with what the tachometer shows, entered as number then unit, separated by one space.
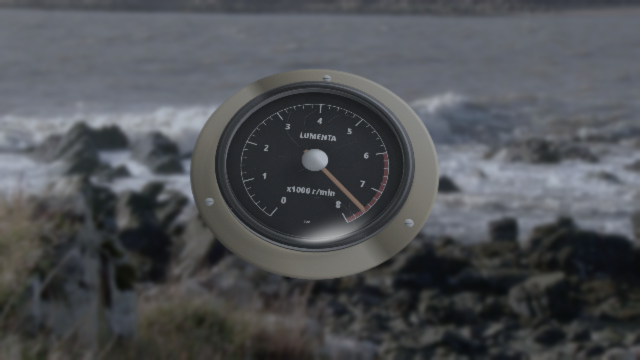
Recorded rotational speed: 7600 rpm
